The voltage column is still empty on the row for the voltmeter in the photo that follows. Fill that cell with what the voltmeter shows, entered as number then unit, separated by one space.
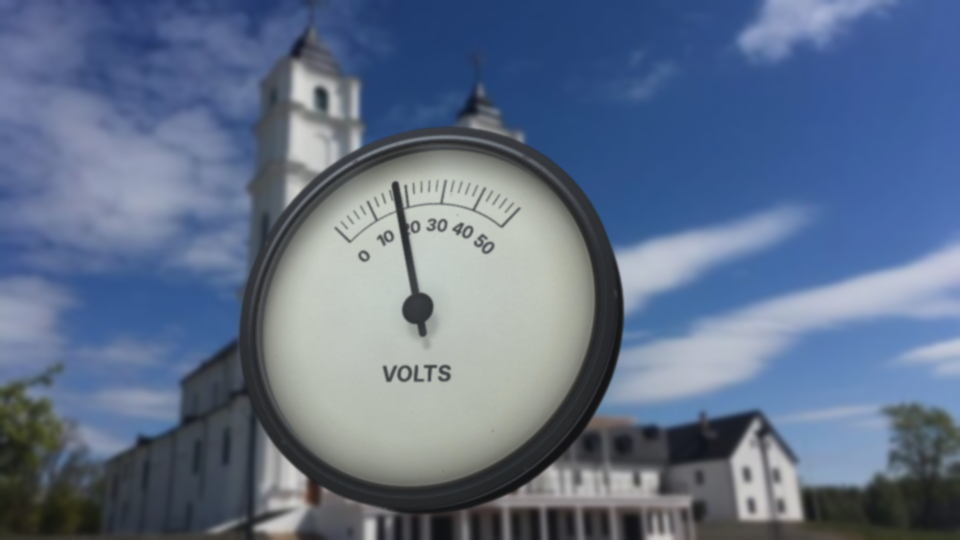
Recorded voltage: 18 V
